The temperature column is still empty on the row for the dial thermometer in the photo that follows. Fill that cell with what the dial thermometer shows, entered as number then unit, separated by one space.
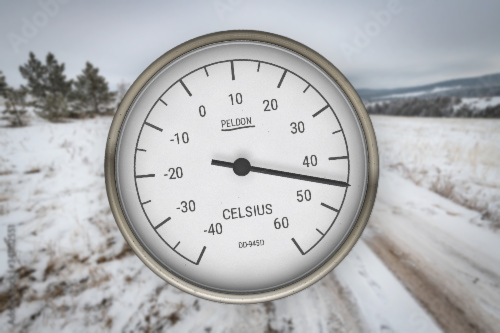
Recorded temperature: 45 °C
